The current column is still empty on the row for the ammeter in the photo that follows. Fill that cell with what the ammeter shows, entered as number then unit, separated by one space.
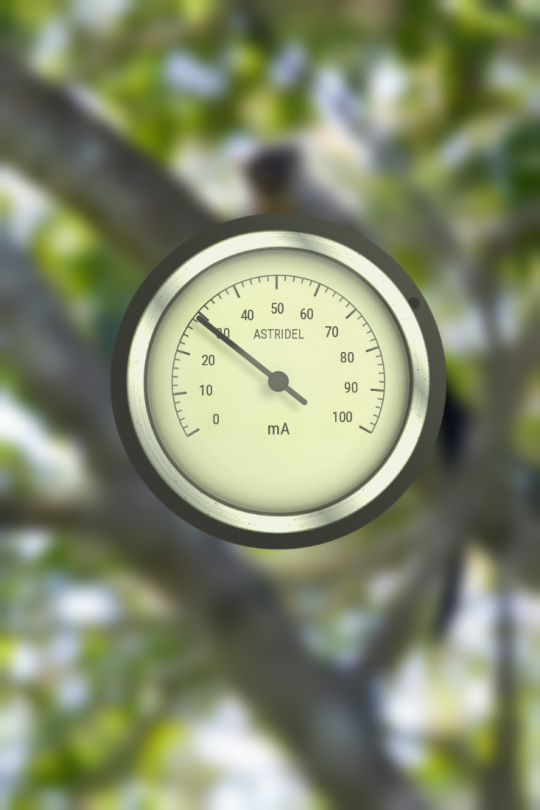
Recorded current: 29 mA
